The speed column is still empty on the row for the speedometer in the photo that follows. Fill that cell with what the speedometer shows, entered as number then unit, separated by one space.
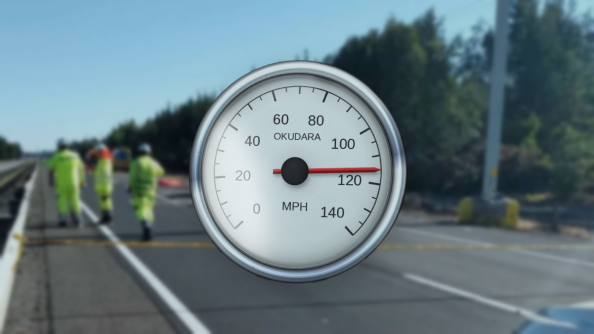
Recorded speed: 115 mph
